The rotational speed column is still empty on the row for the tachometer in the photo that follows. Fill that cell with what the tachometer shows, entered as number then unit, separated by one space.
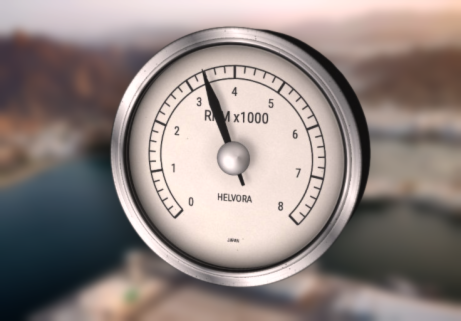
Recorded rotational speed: 3400 rpm
